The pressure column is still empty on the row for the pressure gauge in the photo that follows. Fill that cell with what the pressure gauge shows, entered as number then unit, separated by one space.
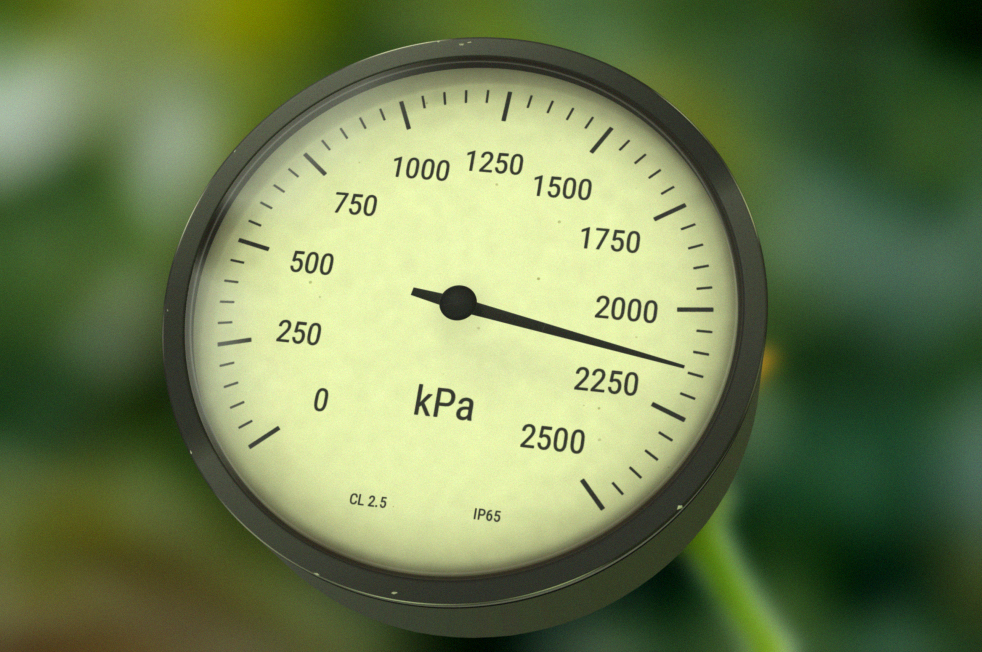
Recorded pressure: 2150 kPa
